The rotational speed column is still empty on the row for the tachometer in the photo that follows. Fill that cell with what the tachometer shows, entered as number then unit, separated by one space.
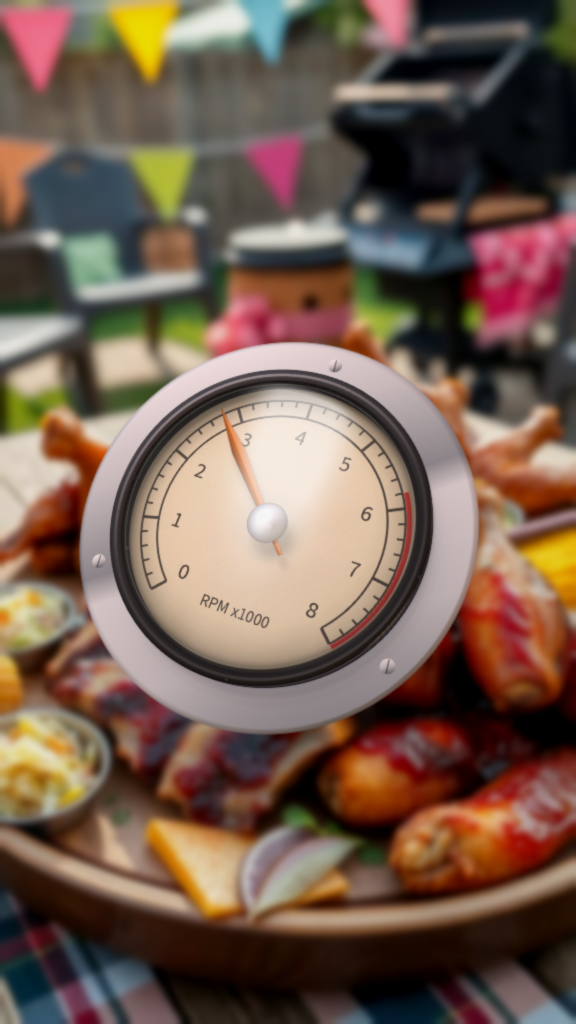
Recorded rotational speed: 2800 rpm
